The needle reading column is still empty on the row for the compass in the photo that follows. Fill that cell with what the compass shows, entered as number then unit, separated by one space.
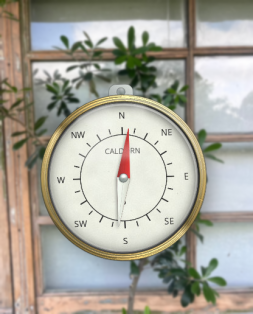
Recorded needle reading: 7.5 °
